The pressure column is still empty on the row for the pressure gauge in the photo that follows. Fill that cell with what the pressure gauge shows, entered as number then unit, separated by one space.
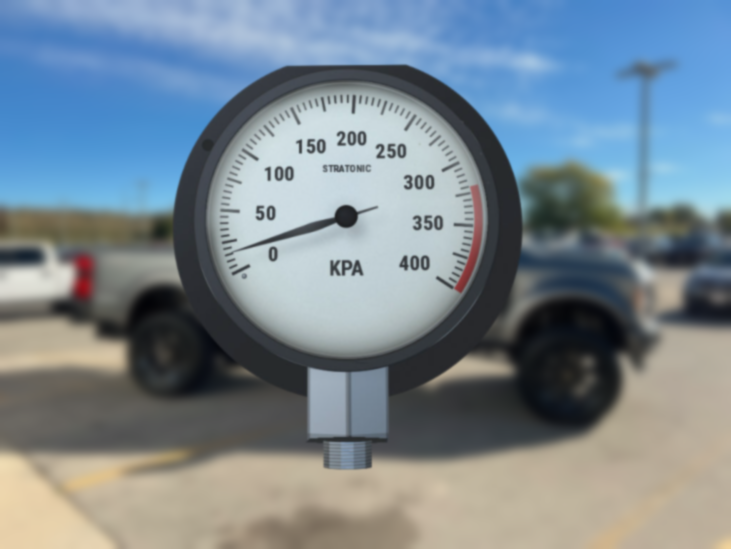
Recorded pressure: 15 kPa
